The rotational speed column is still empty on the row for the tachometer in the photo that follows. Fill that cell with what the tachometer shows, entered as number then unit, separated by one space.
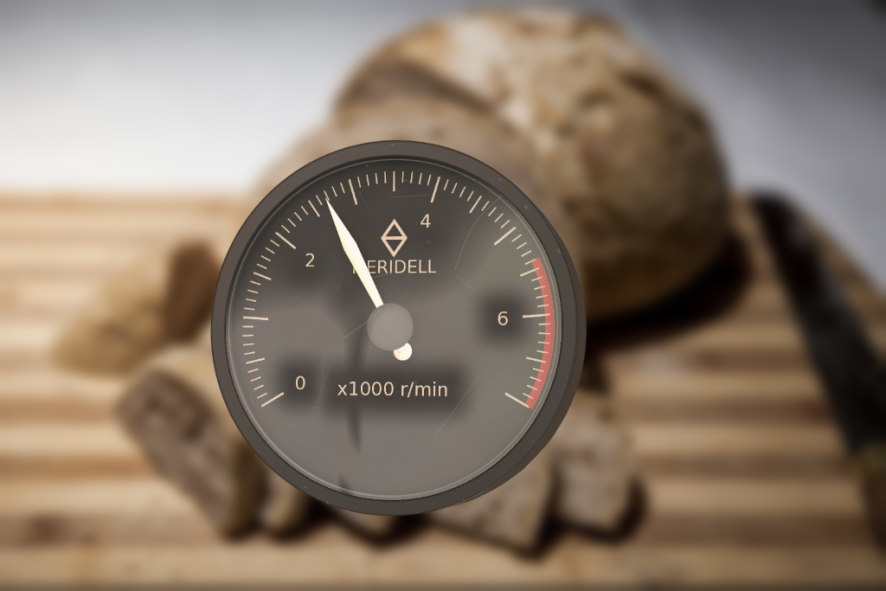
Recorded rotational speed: 2700 rpm
